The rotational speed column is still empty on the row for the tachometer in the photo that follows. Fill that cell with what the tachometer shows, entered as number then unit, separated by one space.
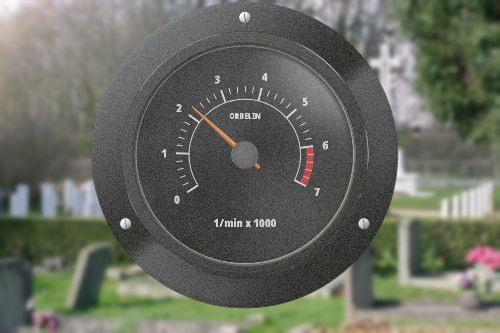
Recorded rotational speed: 2200 rpm
